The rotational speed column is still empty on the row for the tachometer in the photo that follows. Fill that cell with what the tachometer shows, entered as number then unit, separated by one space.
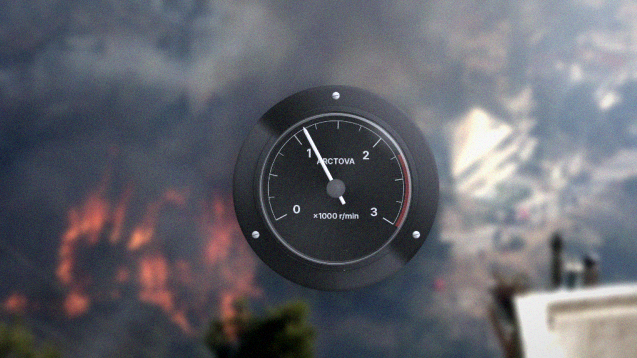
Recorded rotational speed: 1125 rpm
